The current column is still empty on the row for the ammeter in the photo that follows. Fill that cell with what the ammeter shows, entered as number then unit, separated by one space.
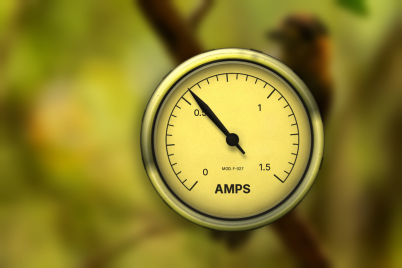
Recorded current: 0.55 A
